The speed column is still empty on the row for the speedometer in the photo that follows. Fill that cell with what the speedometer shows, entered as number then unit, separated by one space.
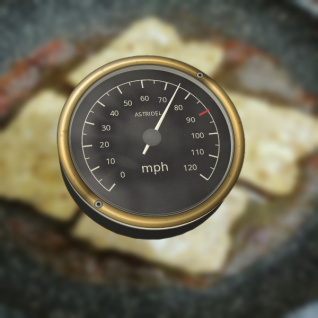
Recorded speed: 75 mph
